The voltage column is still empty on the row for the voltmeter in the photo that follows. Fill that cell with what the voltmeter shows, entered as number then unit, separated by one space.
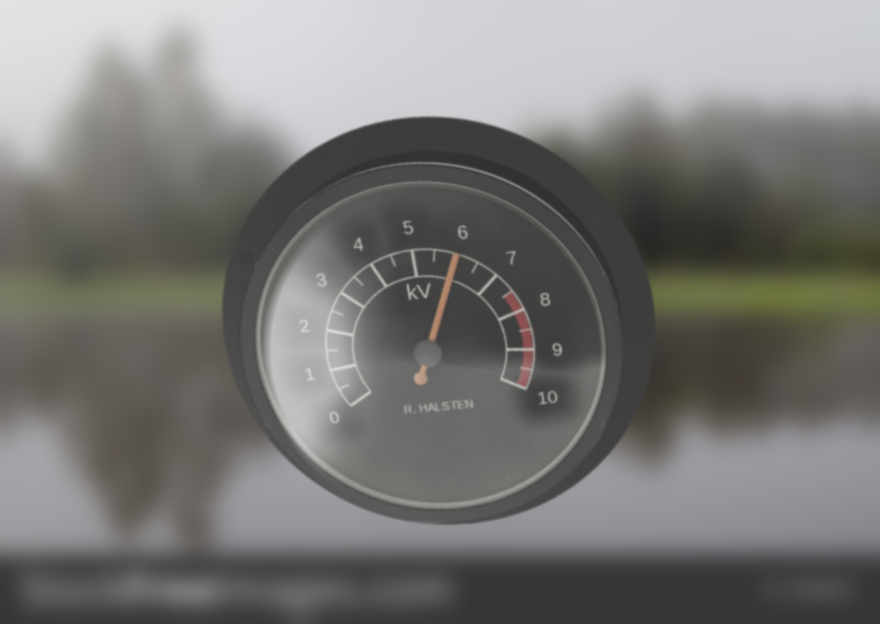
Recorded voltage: 6 kV
